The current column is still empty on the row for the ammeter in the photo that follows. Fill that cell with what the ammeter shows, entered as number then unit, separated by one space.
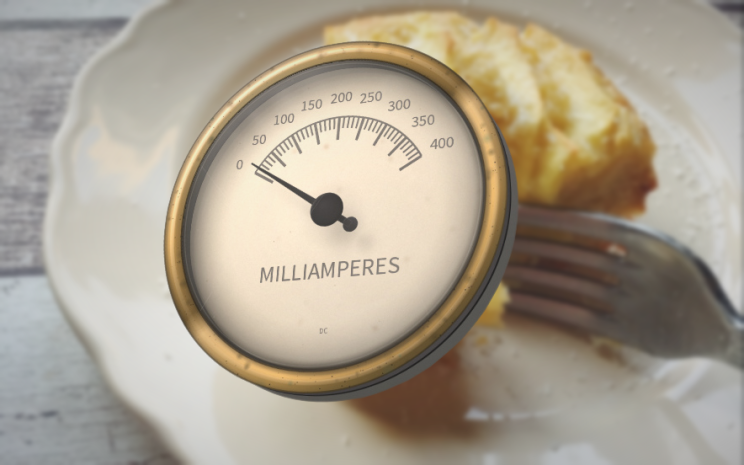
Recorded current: 10 mA
